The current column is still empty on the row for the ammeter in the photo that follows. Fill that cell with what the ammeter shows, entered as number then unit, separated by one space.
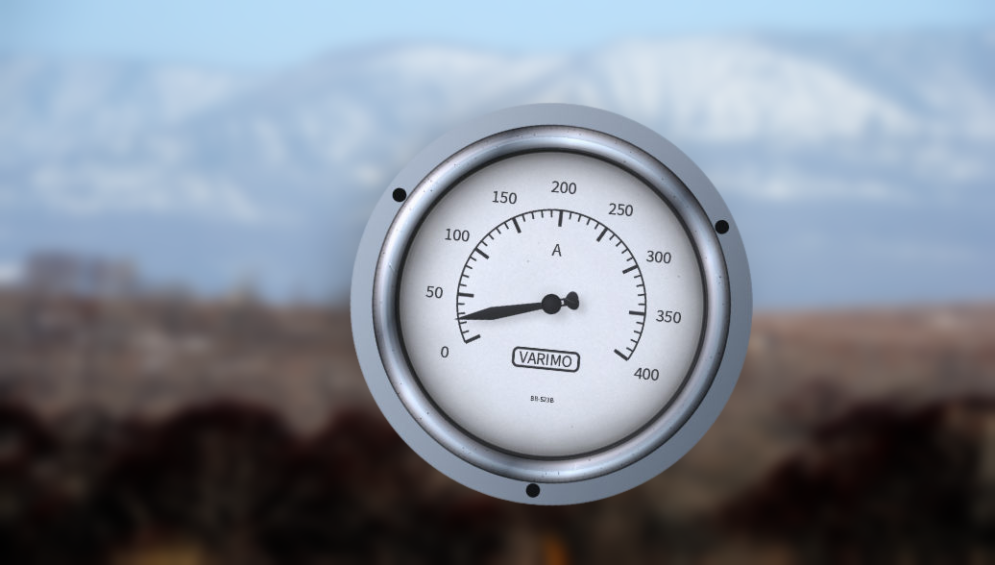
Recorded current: 25 A
